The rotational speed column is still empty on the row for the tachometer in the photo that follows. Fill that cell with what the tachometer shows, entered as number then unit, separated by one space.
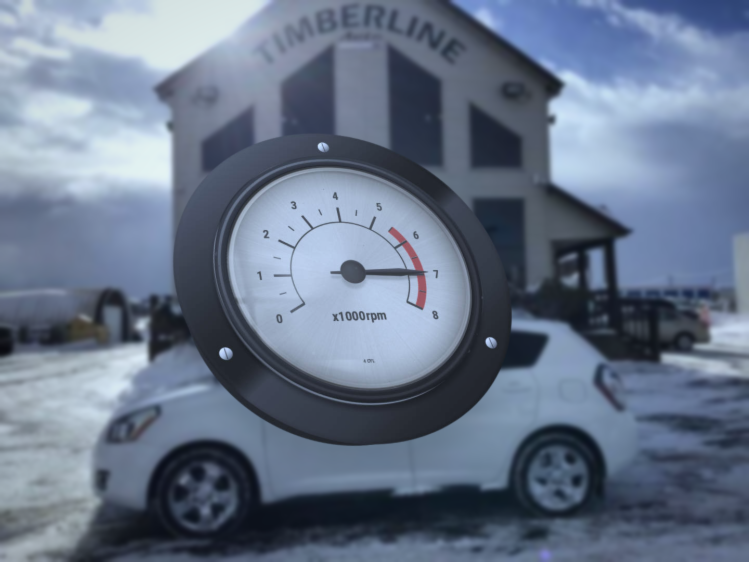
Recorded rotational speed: 7000 rpm
